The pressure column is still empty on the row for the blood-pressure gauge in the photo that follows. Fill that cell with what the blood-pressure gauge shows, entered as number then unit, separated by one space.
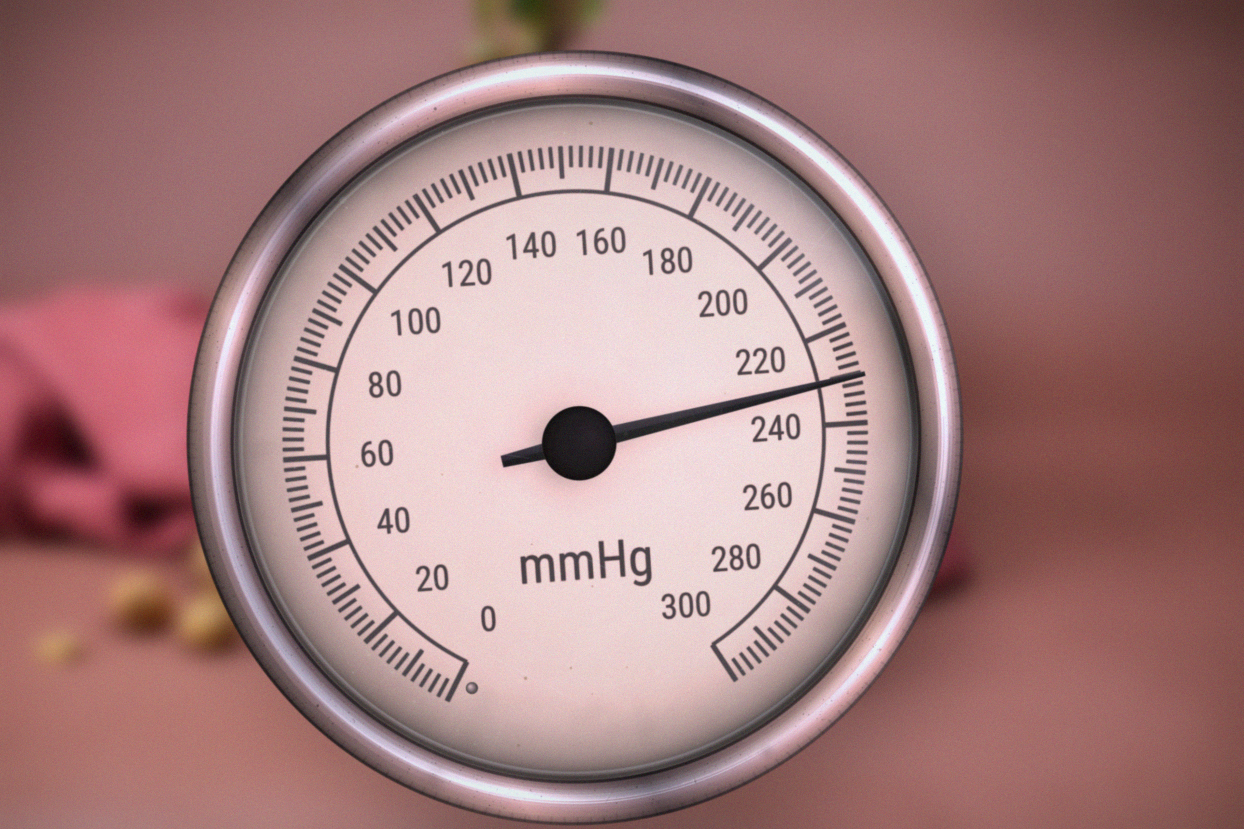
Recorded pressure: 230 mmHg
